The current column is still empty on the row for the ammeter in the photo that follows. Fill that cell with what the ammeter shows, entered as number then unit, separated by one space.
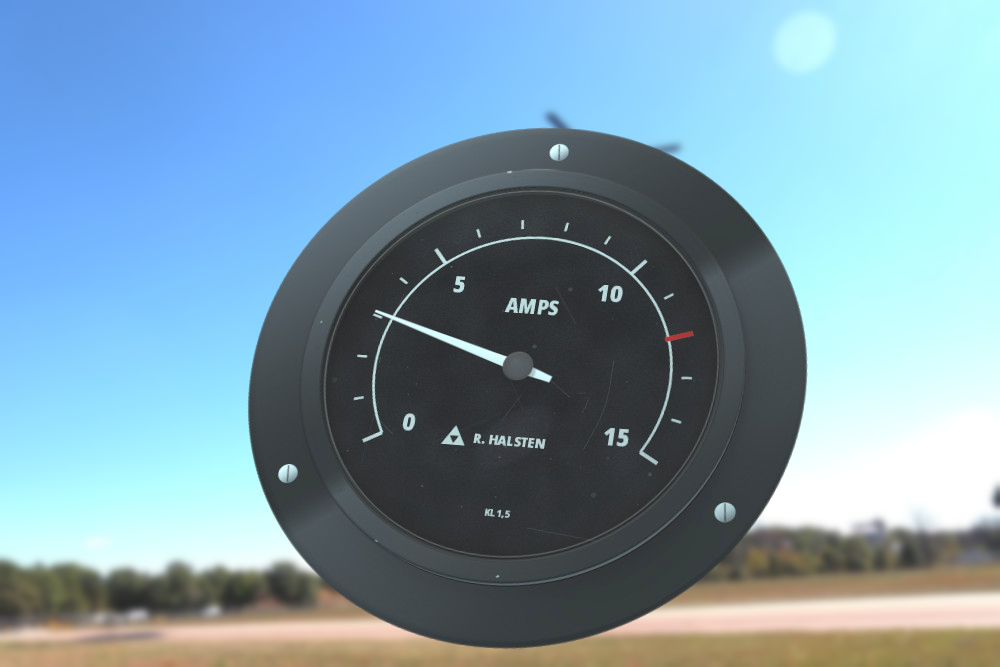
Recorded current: 3 A
